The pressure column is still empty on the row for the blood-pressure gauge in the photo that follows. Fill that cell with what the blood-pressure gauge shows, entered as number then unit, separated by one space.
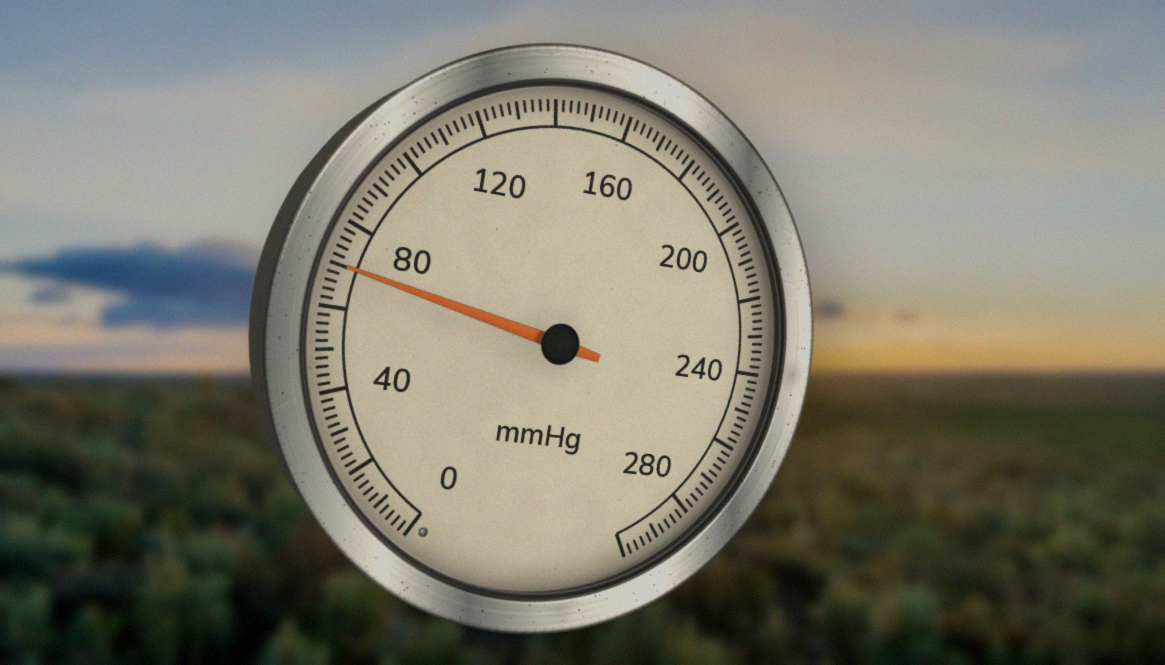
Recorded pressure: 70 mmHg
